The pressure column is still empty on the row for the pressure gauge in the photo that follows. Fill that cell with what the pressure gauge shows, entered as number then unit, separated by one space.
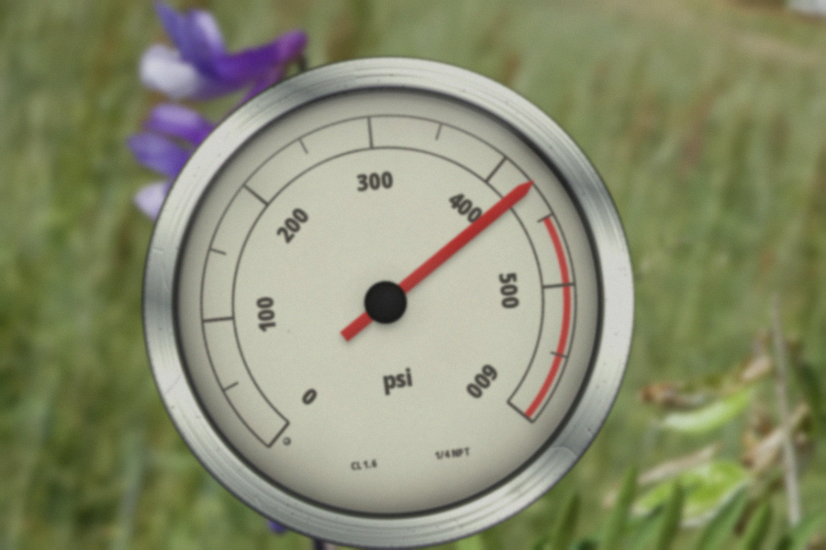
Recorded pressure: 425 psi
